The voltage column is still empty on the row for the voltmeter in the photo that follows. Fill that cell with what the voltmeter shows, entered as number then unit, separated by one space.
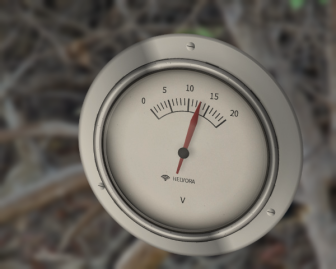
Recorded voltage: 13 V
